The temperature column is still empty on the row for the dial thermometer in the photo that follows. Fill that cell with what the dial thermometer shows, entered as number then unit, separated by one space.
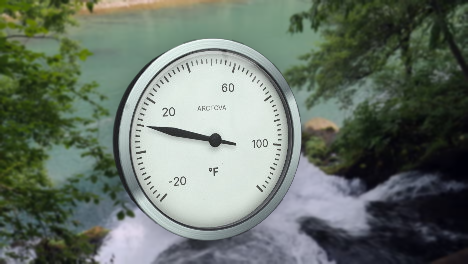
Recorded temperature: 10 °F
